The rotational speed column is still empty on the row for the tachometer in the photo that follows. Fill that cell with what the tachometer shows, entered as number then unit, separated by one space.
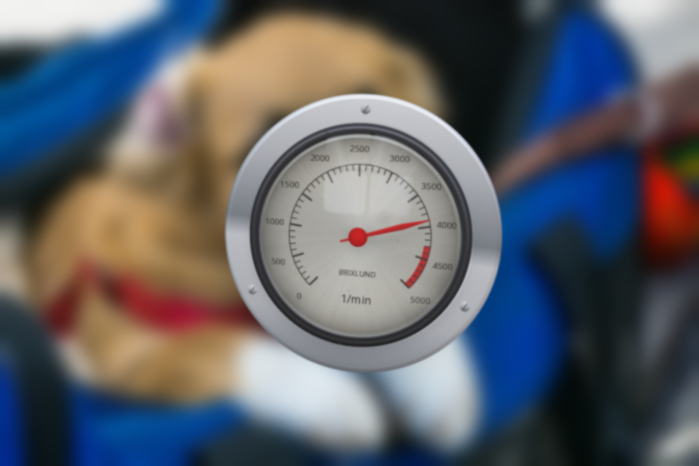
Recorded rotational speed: 3900 rpm
